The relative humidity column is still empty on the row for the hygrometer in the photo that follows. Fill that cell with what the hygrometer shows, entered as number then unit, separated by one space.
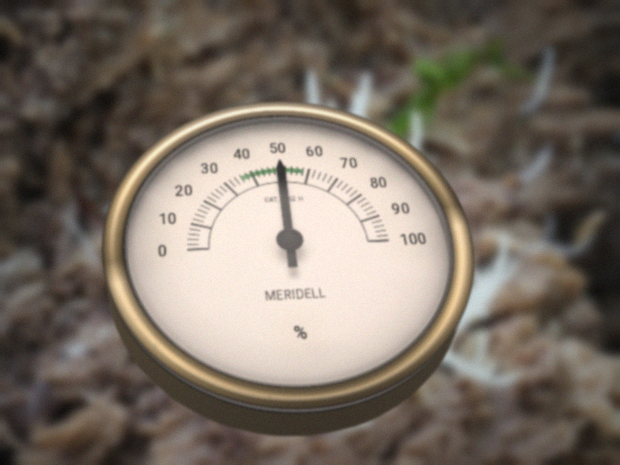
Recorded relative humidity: 50 %
